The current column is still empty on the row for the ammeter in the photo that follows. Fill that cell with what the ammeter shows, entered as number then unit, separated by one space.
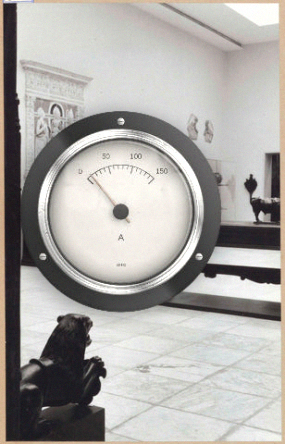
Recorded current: 10 A
